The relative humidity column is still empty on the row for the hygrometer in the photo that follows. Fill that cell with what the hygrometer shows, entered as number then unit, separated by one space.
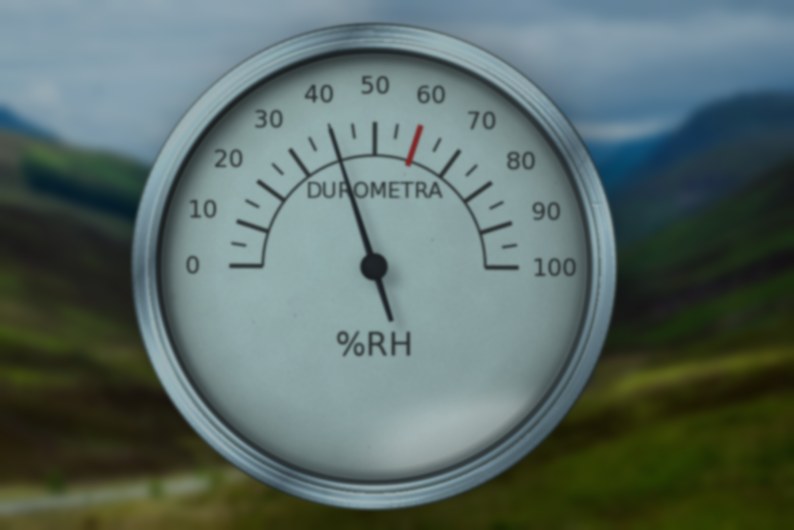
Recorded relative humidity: 40 %
